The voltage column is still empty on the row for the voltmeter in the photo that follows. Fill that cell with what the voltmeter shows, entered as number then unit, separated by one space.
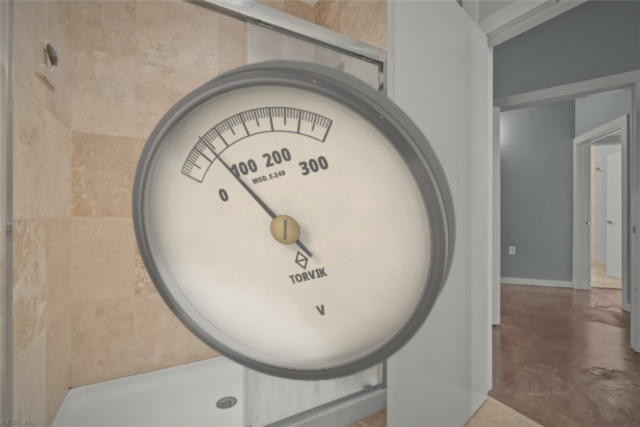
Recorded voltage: 75 V
